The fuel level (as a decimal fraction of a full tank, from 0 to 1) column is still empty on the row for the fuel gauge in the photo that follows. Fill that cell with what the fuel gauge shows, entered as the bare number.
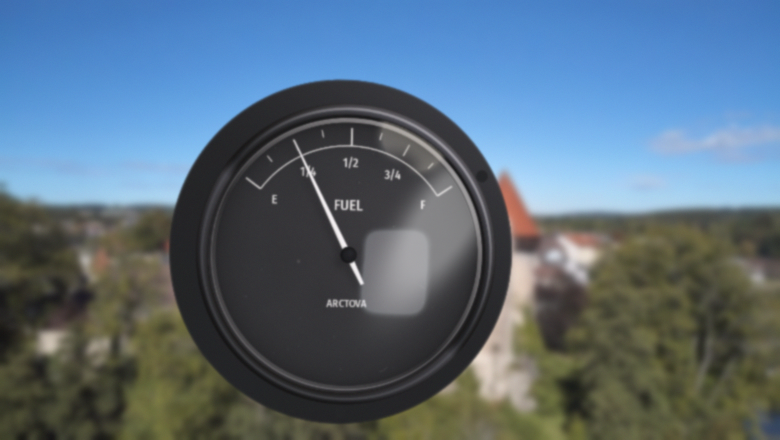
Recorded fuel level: 0.25
